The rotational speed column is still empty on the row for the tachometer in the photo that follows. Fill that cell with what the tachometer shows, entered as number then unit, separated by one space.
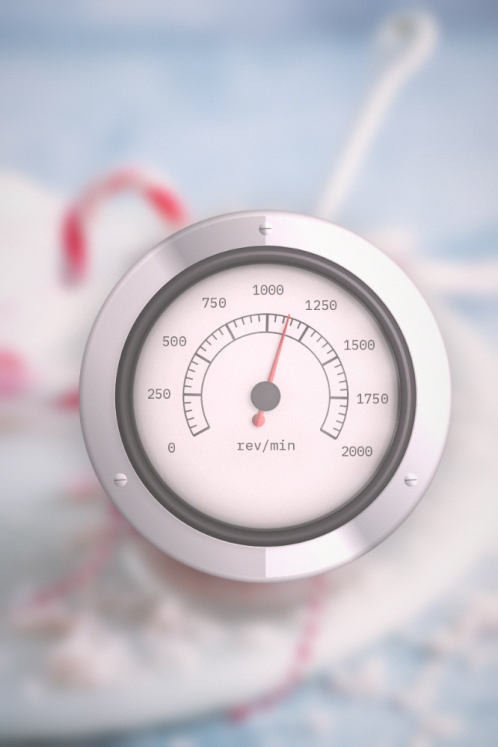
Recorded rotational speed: 1125 rpm
